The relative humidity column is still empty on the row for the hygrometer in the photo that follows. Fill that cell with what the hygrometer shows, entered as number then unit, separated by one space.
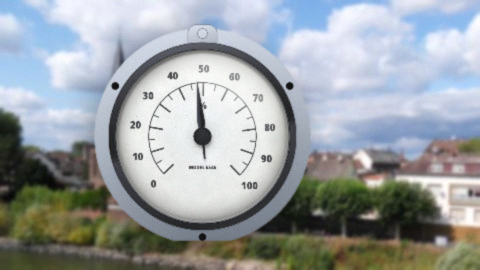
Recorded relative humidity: 47.5 %
